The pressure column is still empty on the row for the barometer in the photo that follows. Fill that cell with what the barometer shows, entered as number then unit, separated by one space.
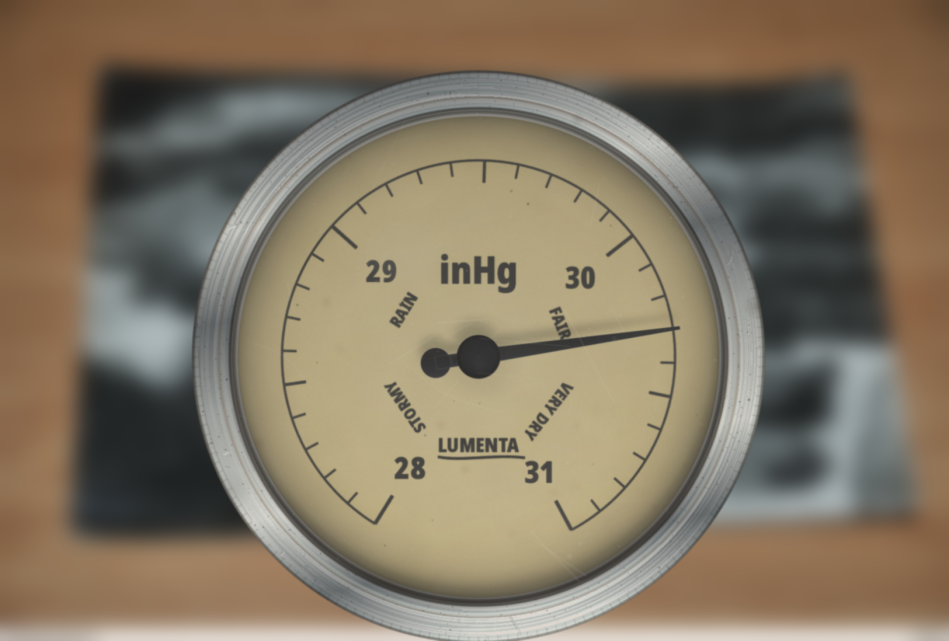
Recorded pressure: 30.3 inHg
